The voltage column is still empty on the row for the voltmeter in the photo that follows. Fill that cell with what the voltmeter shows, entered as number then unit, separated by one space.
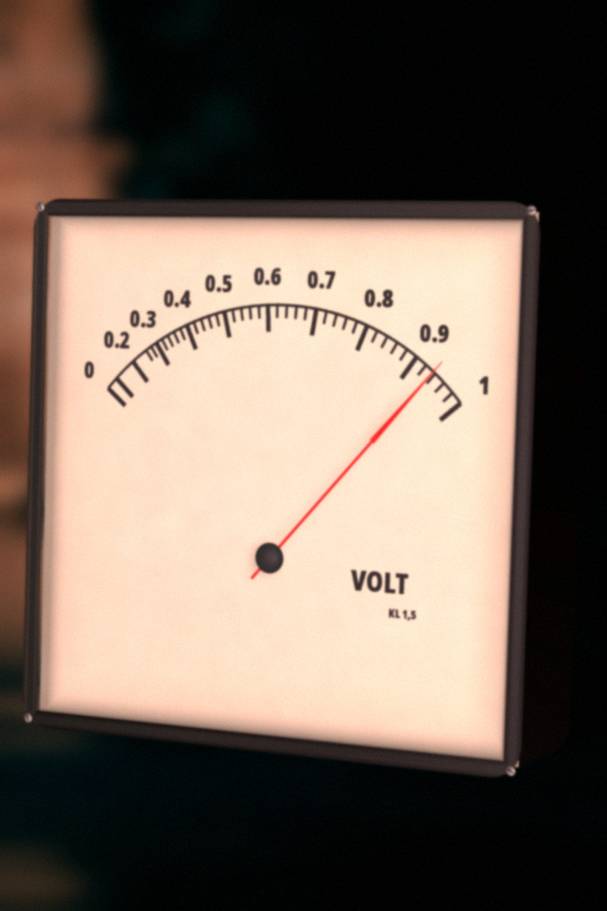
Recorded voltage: 0.94 V
